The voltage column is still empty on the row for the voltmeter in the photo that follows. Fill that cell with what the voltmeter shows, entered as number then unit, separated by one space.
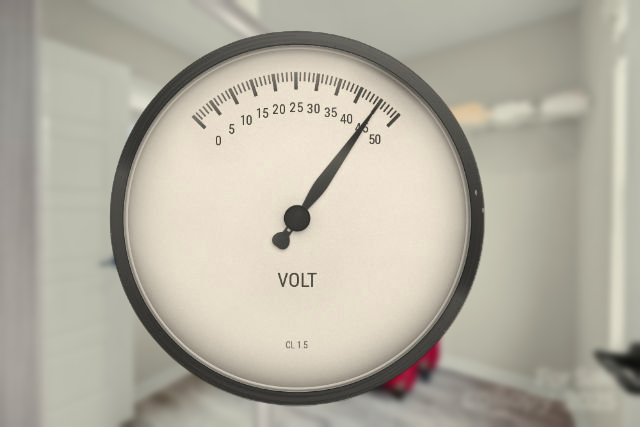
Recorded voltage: 45 V
